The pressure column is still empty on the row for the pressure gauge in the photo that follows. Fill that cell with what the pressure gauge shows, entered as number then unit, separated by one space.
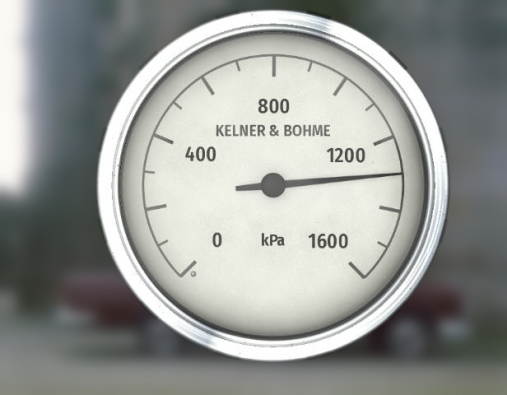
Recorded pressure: 1300 kPa
